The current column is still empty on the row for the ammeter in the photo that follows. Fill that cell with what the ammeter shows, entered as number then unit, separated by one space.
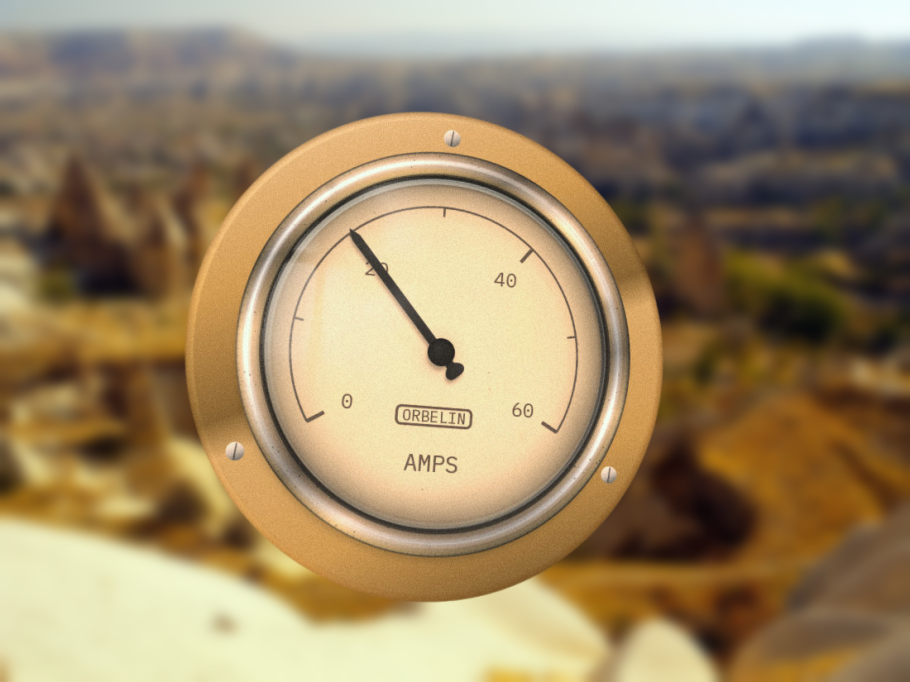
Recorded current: 20 A
